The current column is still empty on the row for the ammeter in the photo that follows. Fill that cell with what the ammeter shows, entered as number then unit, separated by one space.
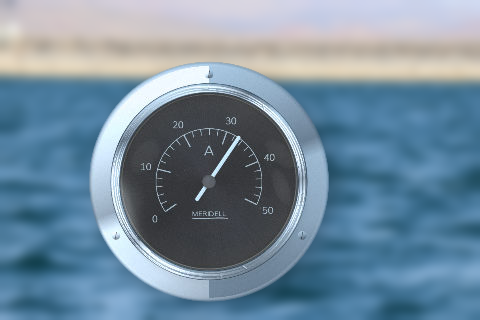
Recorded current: 33 A
